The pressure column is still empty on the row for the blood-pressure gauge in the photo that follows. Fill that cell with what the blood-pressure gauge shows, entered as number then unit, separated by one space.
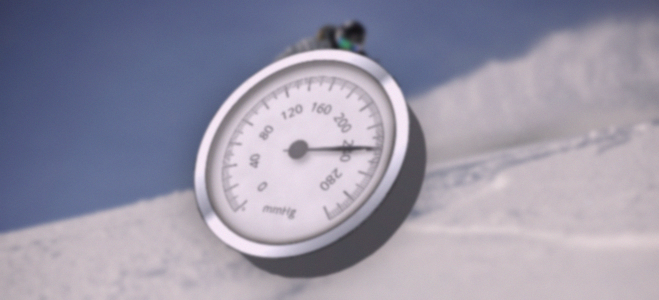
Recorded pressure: 240 mmHg
